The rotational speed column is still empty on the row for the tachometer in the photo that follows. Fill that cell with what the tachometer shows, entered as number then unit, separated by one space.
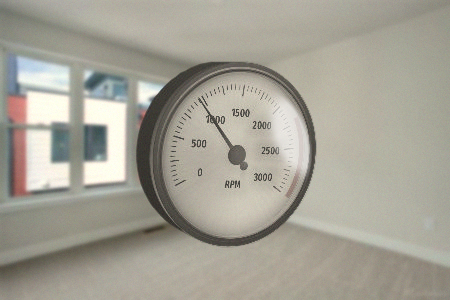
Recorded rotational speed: 950 rpm
